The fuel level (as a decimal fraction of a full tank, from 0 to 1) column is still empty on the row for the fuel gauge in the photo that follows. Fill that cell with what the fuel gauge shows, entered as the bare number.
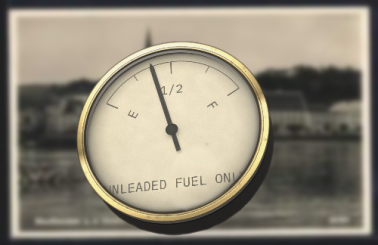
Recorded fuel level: 0.375
